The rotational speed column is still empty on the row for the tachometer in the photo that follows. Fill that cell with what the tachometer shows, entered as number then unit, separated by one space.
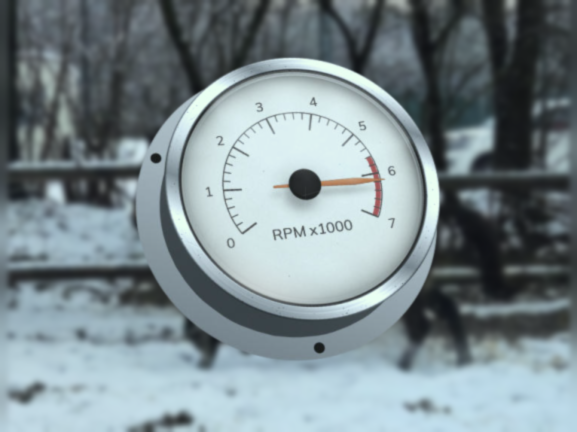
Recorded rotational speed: 6200 rpm
